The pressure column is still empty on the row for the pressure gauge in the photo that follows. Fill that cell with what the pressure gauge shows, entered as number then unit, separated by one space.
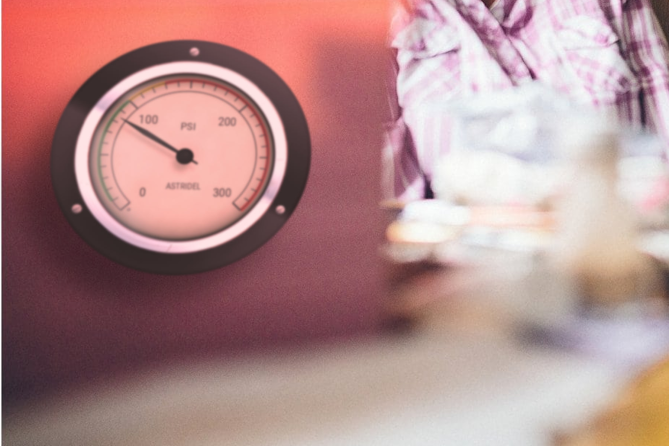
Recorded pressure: 85 psi
